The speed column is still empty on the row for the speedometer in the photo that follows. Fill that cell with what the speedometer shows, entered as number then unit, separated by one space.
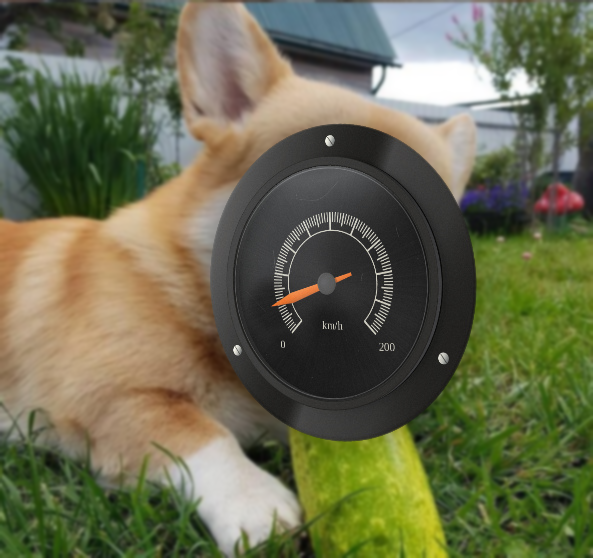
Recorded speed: 20 km/h
